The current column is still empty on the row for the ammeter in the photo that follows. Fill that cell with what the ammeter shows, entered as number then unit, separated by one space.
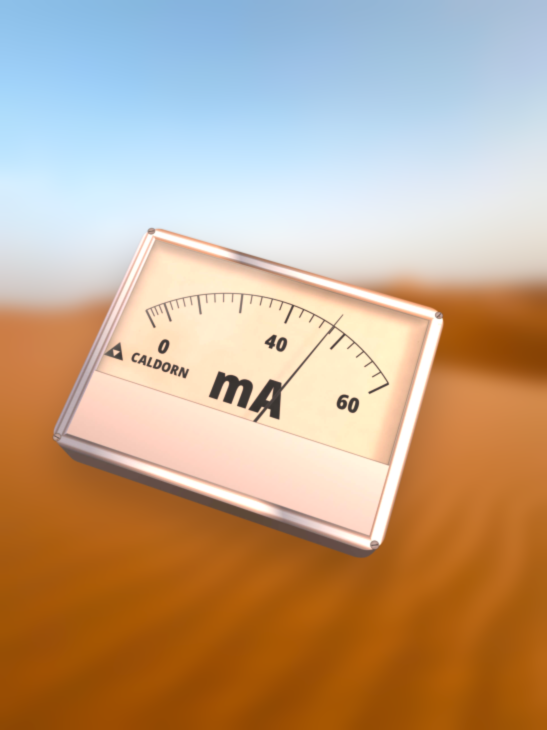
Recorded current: 48 mA
